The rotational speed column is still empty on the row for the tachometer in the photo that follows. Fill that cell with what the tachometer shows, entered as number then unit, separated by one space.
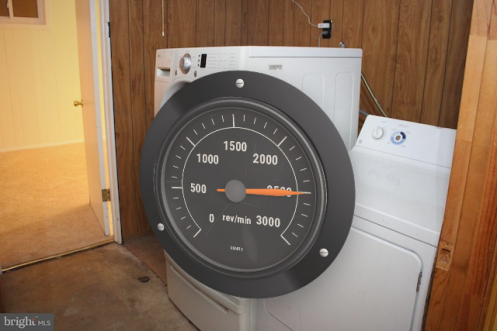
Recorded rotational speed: 2500 rpm
